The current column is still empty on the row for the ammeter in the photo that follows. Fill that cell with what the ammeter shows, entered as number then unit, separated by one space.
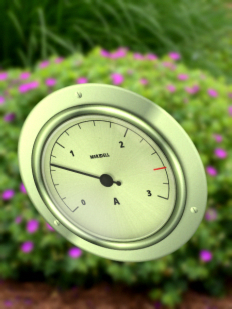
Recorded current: 0.7 A
